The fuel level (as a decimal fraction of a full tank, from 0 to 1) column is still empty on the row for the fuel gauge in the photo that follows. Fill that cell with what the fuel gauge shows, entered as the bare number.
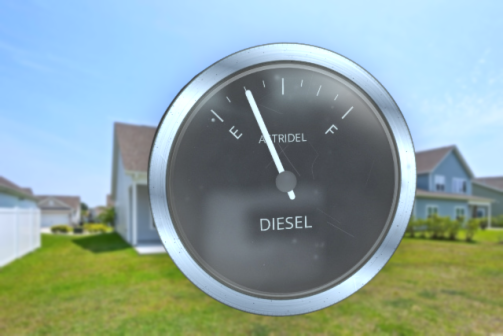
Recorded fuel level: 0.25
